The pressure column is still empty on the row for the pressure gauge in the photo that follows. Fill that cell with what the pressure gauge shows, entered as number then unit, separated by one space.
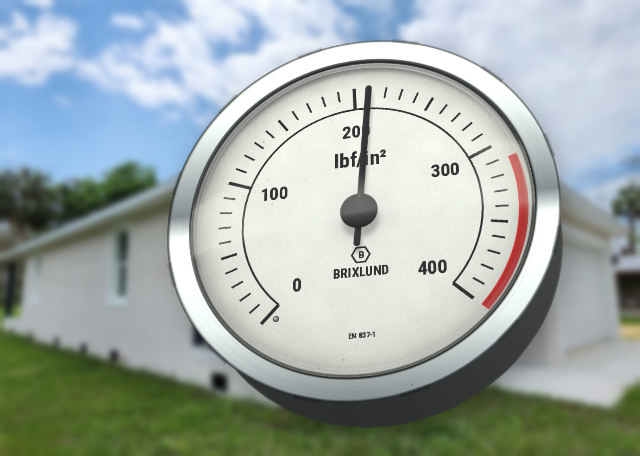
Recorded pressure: 210 psi
